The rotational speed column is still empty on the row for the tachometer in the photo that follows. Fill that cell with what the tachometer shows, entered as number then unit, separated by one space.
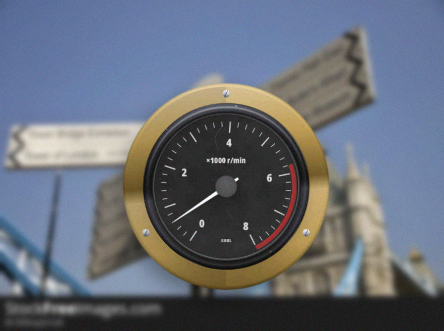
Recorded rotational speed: 600 rpm
